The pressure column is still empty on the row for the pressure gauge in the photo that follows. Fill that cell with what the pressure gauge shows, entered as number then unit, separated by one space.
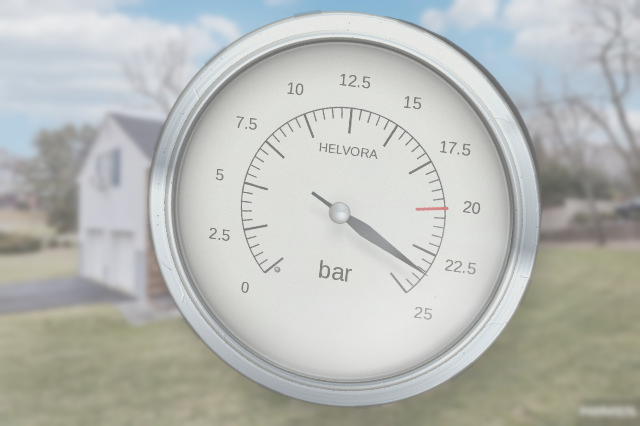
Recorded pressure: 23.5 bar
